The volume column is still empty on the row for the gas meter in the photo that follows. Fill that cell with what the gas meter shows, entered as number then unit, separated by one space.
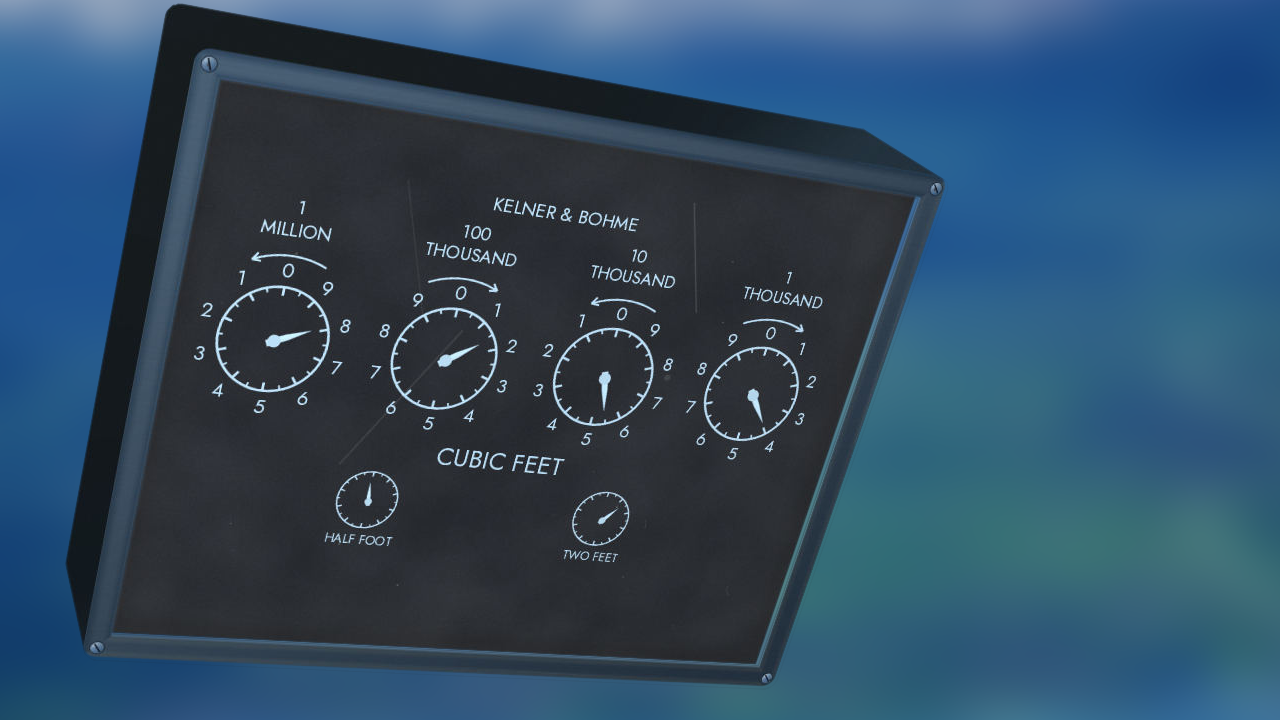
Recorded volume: 815400 ft³
